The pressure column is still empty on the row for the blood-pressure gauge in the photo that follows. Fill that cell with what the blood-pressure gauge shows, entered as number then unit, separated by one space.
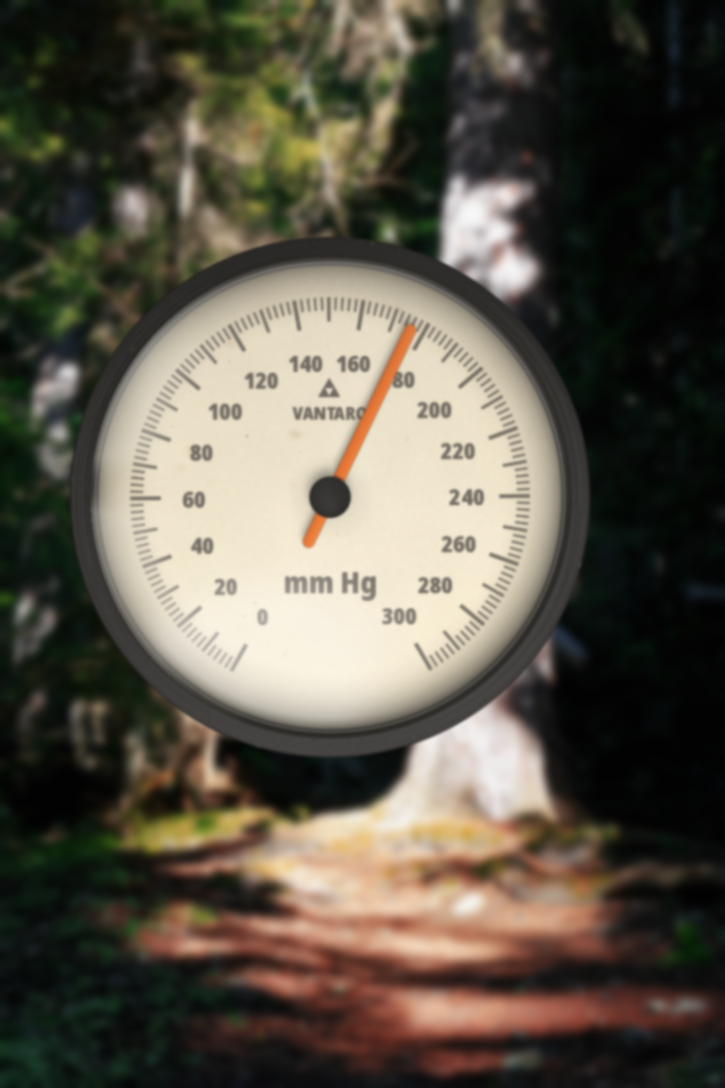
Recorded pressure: 176 mmHg
